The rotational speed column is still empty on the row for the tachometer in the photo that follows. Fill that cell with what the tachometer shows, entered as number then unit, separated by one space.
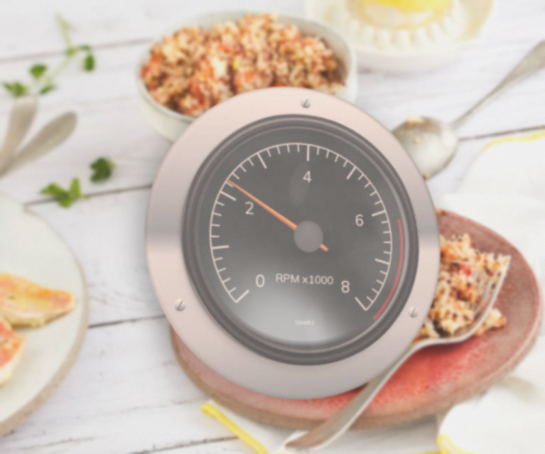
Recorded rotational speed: 2200 rpm
